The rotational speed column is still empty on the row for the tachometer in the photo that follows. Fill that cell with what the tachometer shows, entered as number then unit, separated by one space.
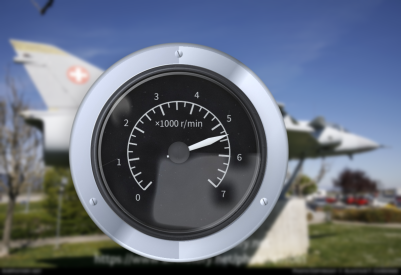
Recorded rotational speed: 5375 rpm
